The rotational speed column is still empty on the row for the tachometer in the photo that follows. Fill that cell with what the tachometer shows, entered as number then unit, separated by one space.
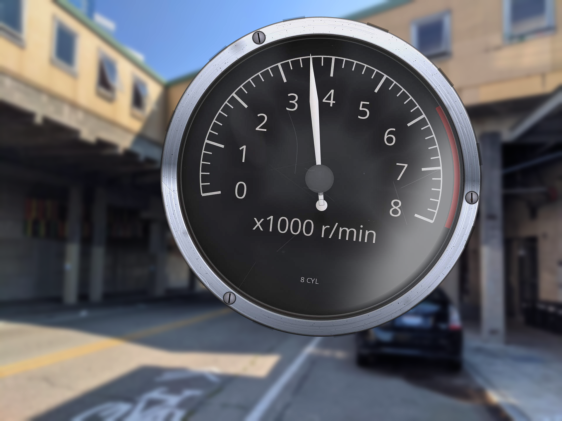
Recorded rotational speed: 3600 rpm
